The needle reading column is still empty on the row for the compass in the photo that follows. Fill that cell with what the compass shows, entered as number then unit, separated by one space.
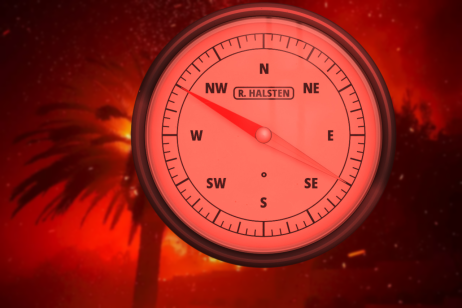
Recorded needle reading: 300 °
